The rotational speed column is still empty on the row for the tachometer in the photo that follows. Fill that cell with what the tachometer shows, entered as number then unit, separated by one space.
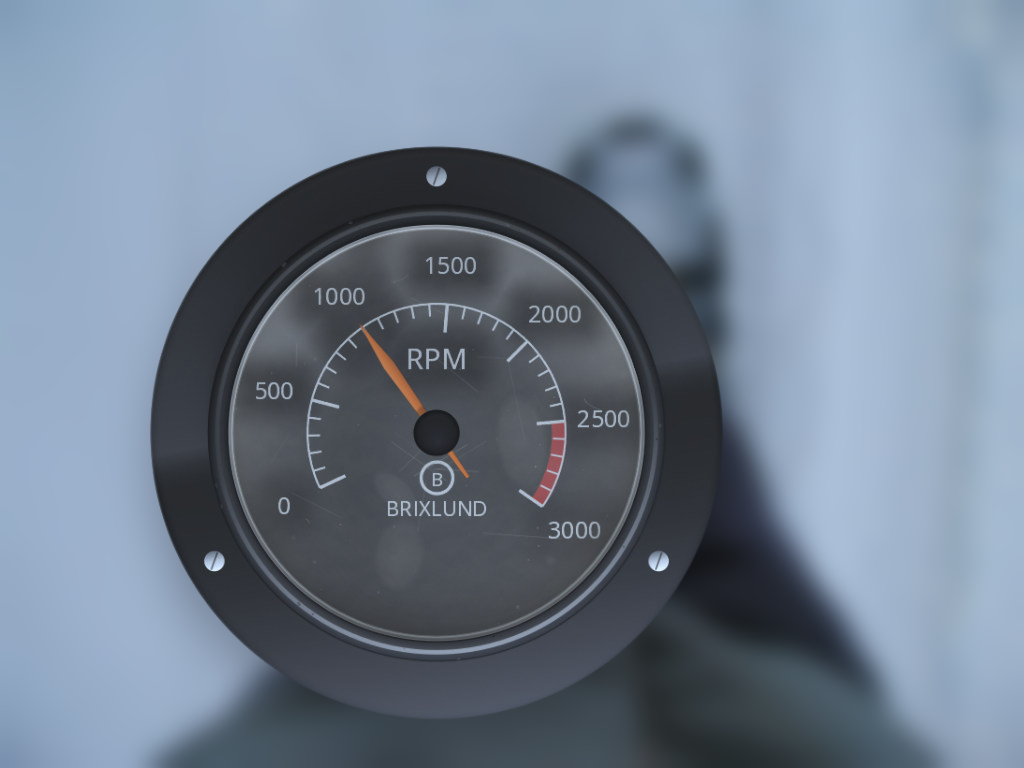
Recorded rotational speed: 1000 rpm
